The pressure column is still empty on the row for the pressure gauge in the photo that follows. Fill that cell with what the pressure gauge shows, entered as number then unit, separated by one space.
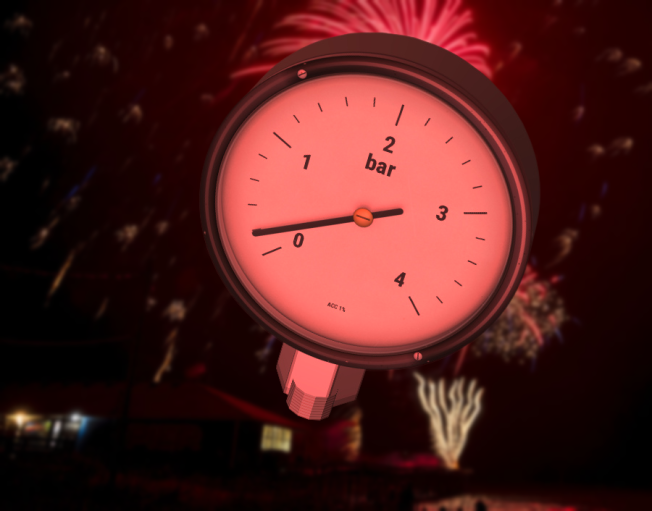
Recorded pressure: 0.2 bar
